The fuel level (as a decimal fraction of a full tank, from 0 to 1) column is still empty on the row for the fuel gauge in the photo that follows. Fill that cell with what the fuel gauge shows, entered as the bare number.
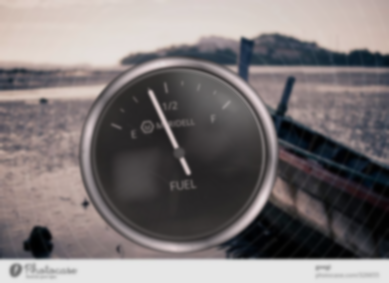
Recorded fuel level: 0.375
